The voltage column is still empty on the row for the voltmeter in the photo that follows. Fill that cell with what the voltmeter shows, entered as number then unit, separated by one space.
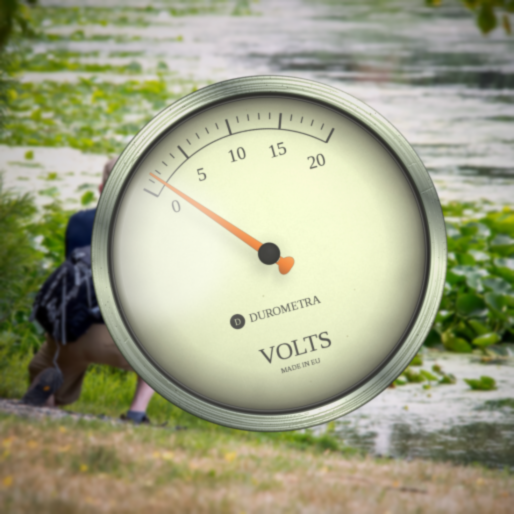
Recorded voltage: 1.5 V
